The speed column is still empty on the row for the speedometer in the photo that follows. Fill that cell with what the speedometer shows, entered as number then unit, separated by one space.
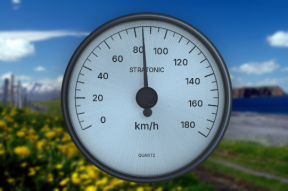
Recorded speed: 85 km/h
